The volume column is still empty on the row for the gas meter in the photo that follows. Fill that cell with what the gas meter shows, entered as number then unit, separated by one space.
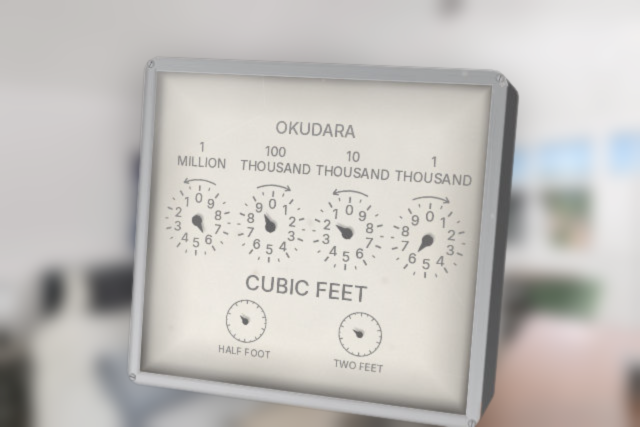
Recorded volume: 591600 ft³
